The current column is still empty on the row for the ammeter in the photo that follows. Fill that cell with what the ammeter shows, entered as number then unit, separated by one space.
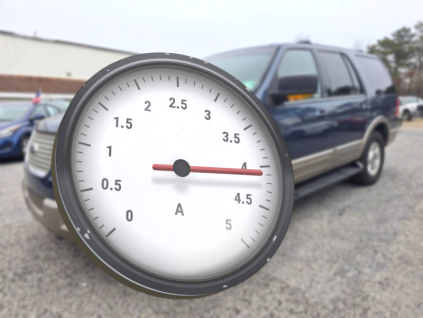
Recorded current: 4.1 A
